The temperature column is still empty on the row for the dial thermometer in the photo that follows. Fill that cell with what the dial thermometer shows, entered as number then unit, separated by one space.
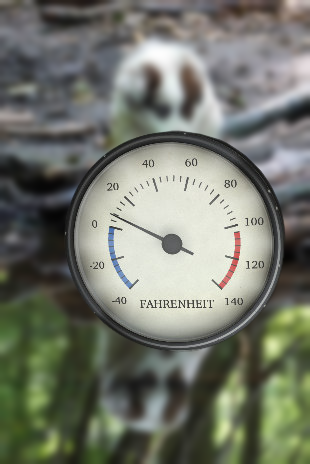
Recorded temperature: 8 °F
